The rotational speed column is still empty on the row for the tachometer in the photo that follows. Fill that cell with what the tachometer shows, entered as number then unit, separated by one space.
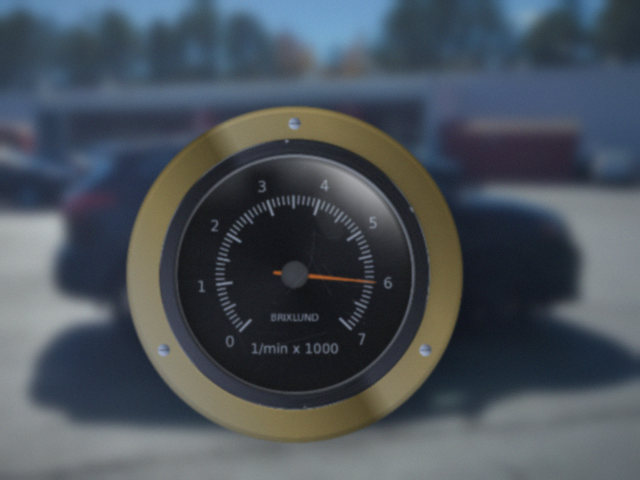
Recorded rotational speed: 6000 rpm
